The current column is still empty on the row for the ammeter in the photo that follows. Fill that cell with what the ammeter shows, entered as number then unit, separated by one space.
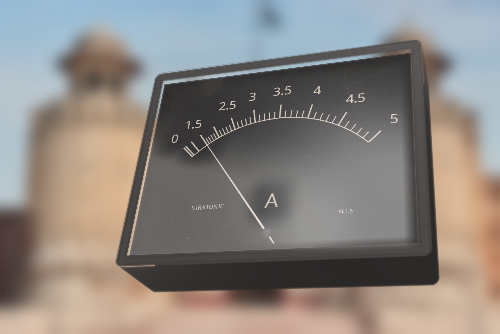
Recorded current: 1.5 A
